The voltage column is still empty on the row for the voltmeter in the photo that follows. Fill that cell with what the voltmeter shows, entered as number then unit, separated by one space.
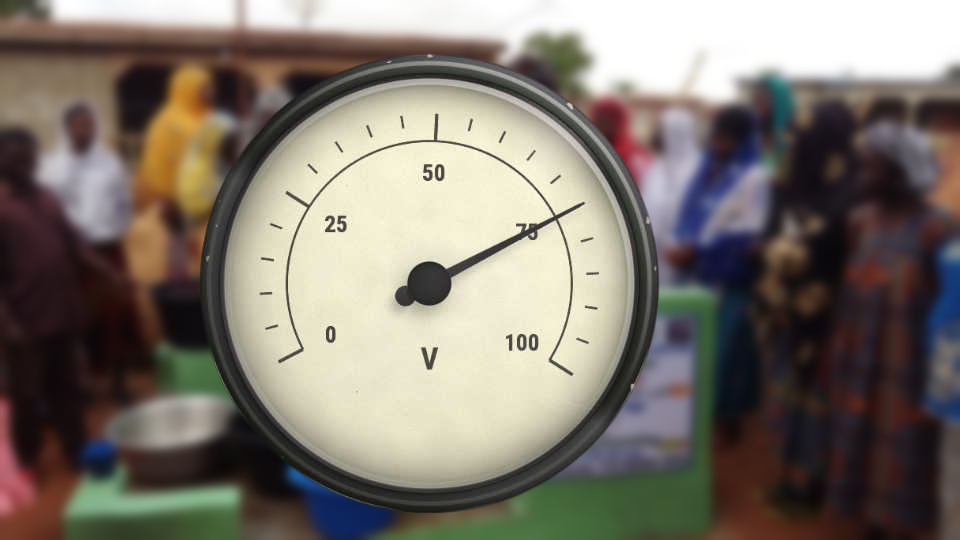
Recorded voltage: 75 V
